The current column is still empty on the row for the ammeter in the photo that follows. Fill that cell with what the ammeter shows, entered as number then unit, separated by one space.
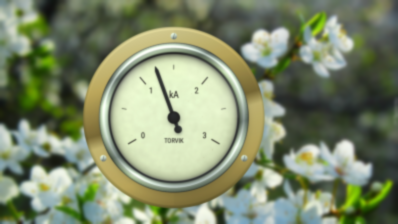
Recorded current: 1.25 kA
